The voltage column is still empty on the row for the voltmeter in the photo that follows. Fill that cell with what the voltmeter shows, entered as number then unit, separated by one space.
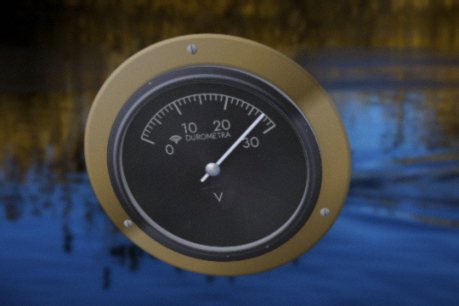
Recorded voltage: 27 V
